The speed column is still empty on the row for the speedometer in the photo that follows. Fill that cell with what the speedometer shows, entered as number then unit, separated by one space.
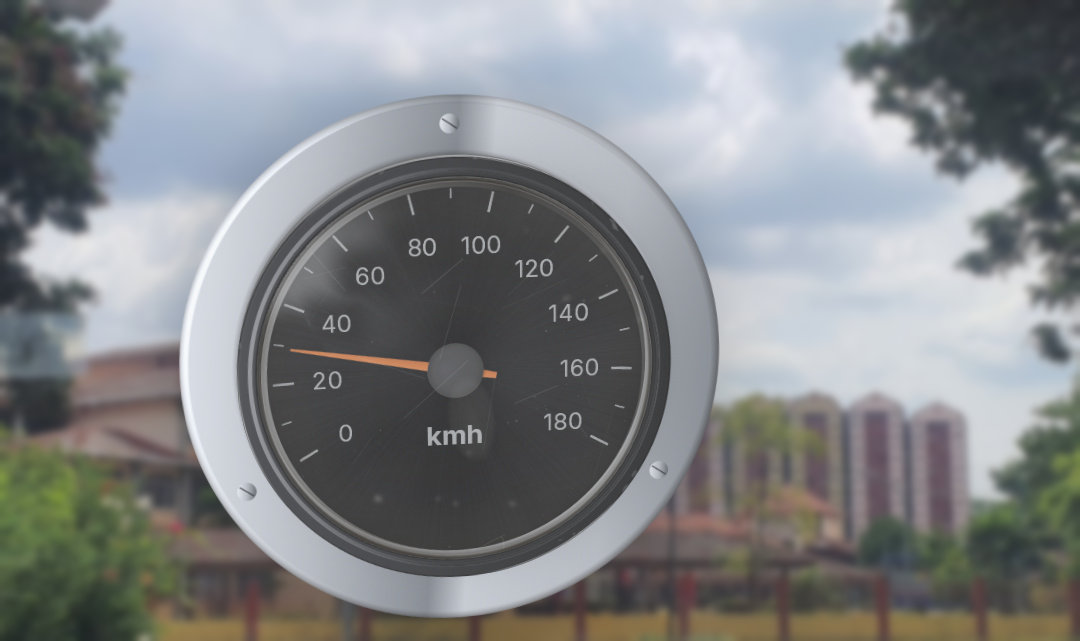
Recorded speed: 30 km/h
